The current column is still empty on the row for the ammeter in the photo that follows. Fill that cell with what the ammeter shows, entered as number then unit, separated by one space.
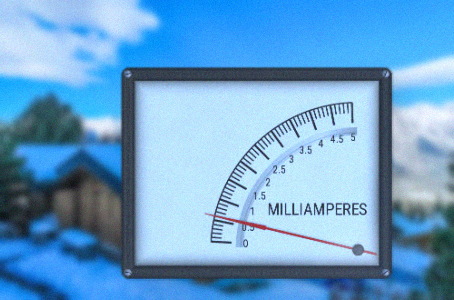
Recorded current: 0.6 mA
